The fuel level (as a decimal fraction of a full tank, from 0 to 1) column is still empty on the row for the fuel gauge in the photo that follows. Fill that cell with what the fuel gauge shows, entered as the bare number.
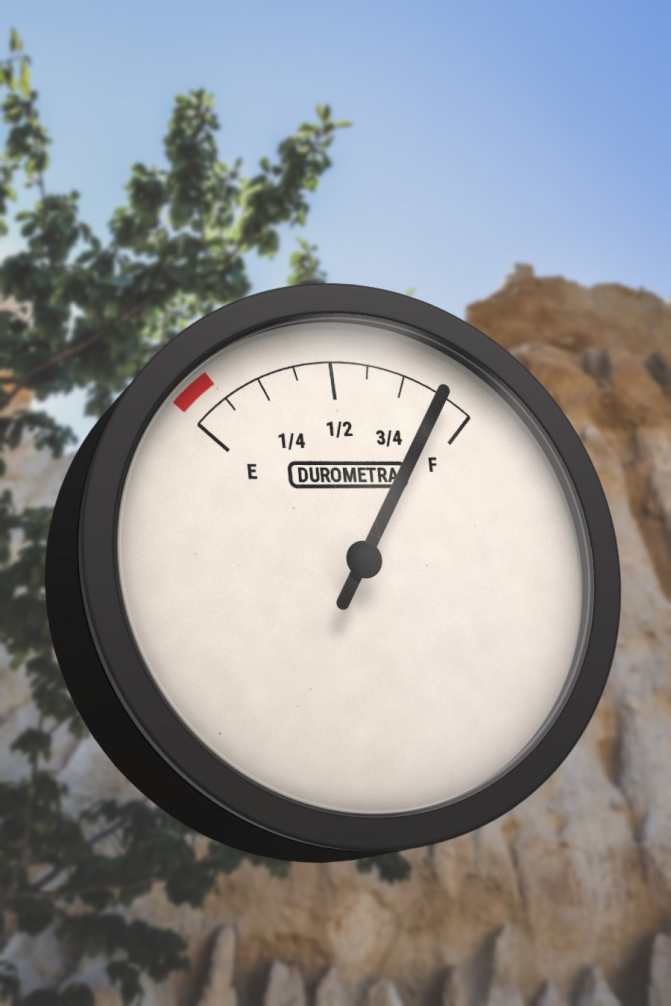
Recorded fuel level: 0.875
